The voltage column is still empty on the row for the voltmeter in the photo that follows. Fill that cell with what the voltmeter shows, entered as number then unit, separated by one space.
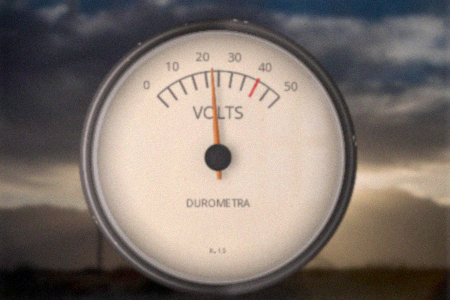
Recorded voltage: 22.5 V
